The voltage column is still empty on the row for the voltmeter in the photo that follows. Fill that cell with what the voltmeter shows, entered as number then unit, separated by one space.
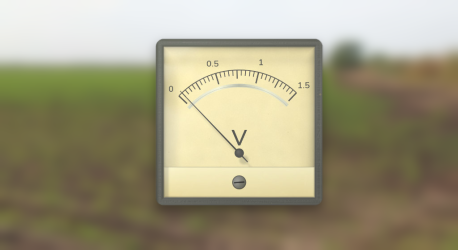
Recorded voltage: 0.05 V
